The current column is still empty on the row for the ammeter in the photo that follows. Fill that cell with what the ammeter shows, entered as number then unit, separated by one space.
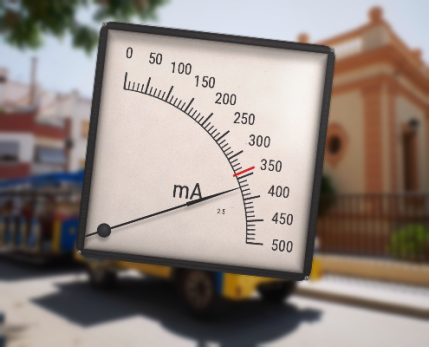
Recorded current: 370 mA
